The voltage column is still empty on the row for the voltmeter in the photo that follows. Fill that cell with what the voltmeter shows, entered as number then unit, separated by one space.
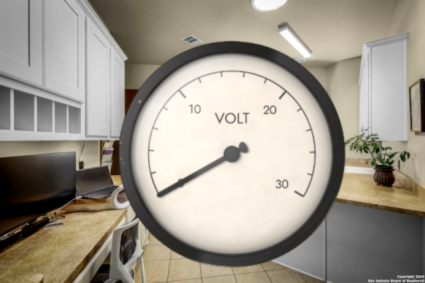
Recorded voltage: 0 V
